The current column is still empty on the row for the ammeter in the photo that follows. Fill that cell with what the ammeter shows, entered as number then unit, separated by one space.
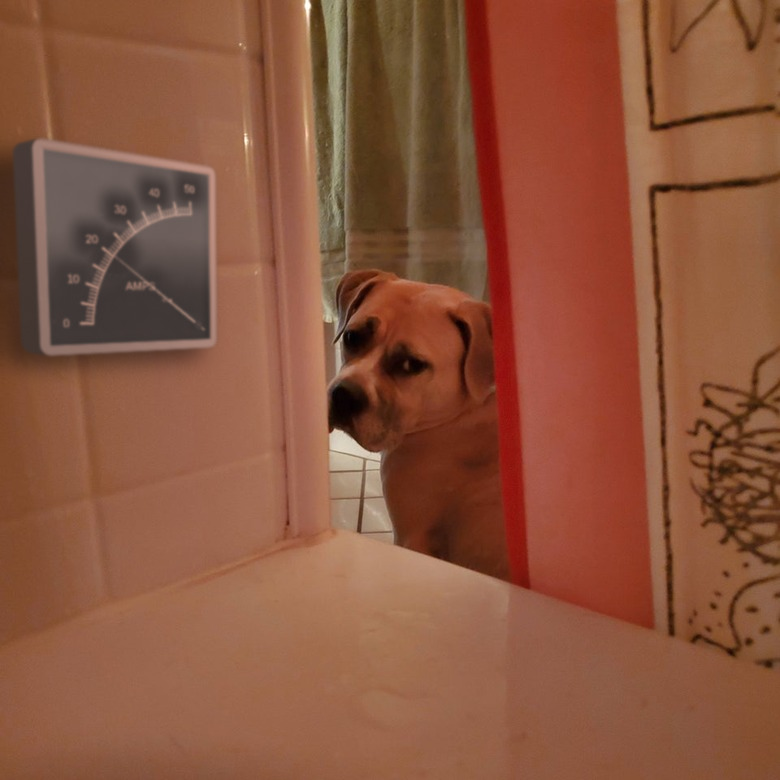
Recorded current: 20 A
